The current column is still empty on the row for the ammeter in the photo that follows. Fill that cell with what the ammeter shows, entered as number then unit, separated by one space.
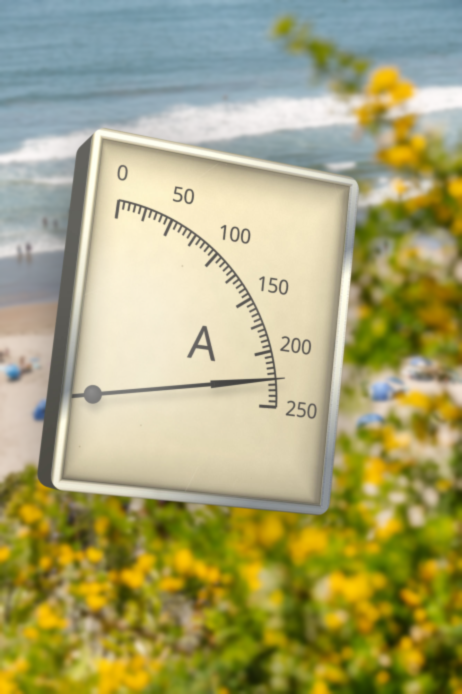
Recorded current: 225 A
